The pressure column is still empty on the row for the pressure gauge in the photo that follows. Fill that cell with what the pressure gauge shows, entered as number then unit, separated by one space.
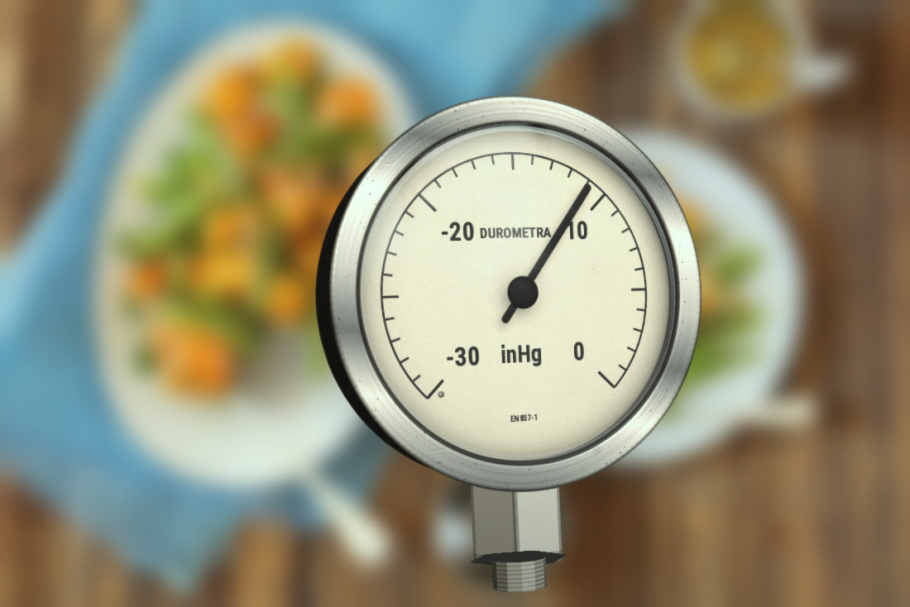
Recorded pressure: -11 inHg
